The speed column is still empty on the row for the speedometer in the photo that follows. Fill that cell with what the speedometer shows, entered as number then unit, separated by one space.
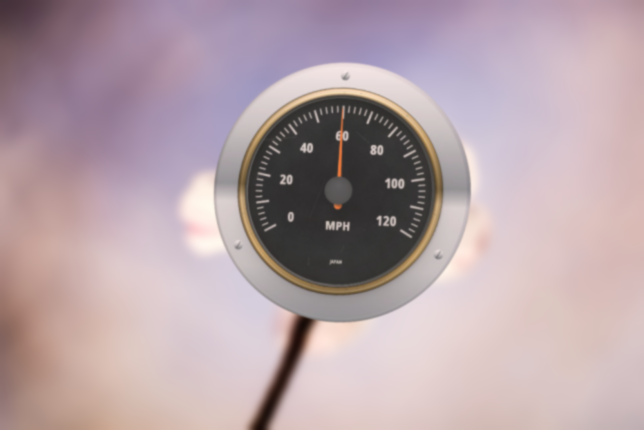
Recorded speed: 60 mph
